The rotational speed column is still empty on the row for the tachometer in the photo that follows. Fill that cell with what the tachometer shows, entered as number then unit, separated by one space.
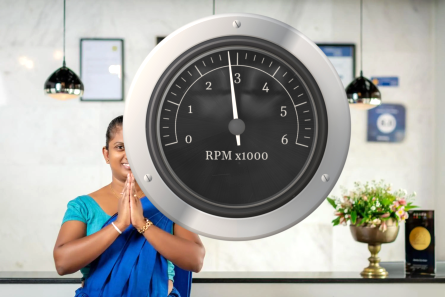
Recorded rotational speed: 2800 rpm
